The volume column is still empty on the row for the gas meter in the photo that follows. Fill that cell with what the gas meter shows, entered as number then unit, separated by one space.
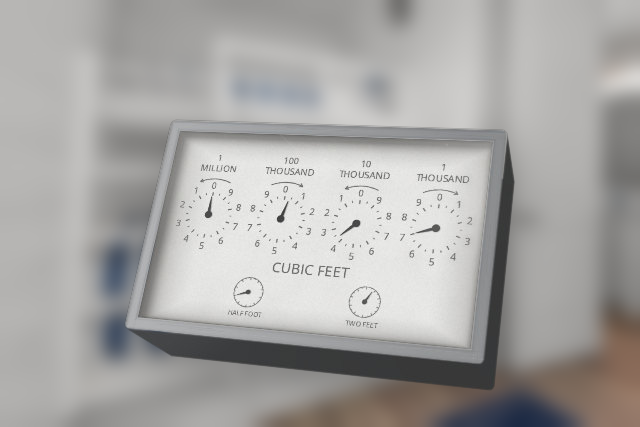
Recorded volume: 3700 ft³
